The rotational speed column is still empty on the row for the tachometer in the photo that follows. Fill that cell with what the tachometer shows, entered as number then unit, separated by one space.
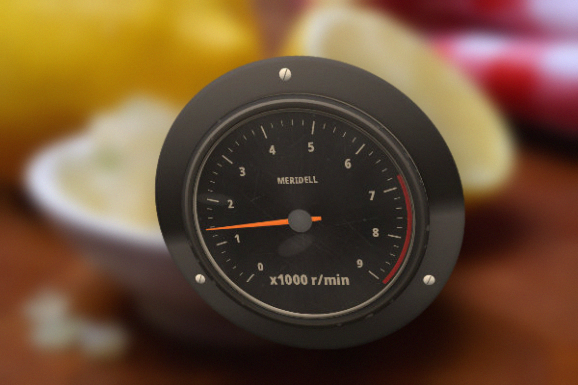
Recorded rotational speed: 1400 rpm
